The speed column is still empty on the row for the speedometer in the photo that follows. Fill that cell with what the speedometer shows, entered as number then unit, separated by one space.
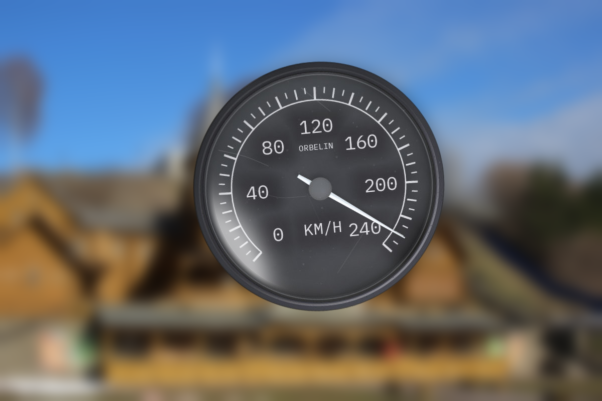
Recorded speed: 230 km/h
